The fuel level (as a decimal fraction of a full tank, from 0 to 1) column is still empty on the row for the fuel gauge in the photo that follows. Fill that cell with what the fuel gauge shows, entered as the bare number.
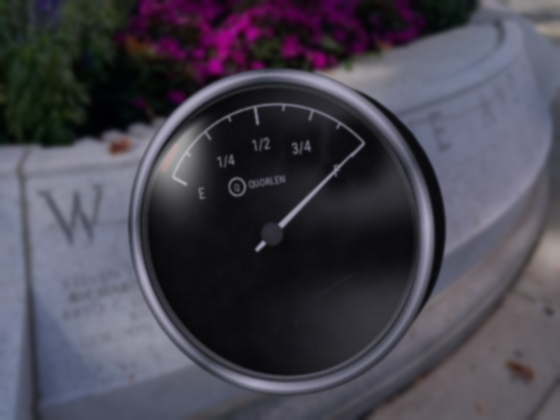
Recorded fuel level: 1
